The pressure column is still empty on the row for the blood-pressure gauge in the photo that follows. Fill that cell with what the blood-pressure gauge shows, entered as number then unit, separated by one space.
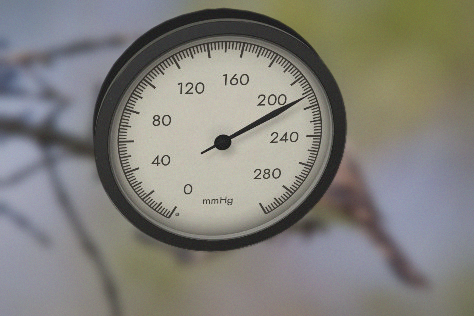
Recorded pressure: 210 mmHg
